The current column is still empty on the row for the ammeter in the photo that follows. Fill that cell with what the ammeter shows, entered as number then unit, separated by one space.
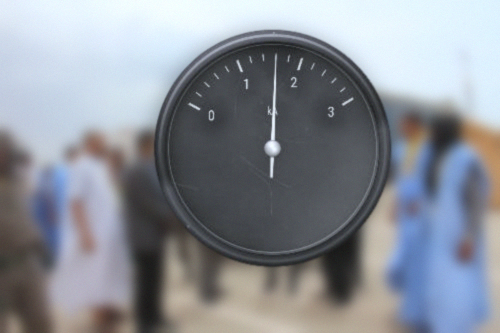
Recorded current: 1.6 kA
